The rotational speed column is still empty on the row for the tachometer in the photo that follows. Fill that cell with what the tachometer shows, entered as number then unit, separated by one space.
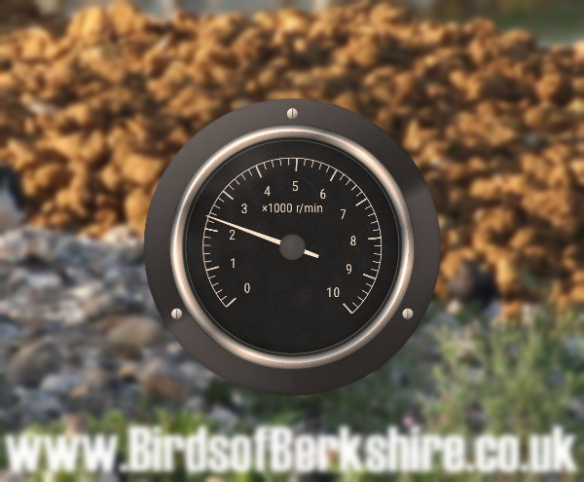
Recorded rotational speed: 2300 rpm
